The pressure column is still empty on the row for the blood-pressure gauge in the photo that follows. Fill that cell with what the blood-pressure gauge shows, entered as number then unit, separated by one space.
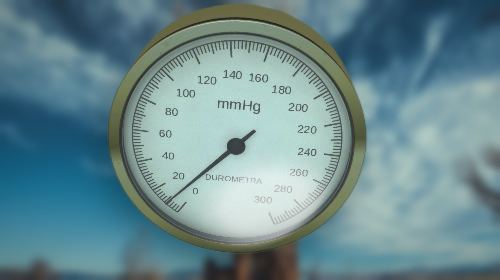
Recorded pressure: 10 mmHg
